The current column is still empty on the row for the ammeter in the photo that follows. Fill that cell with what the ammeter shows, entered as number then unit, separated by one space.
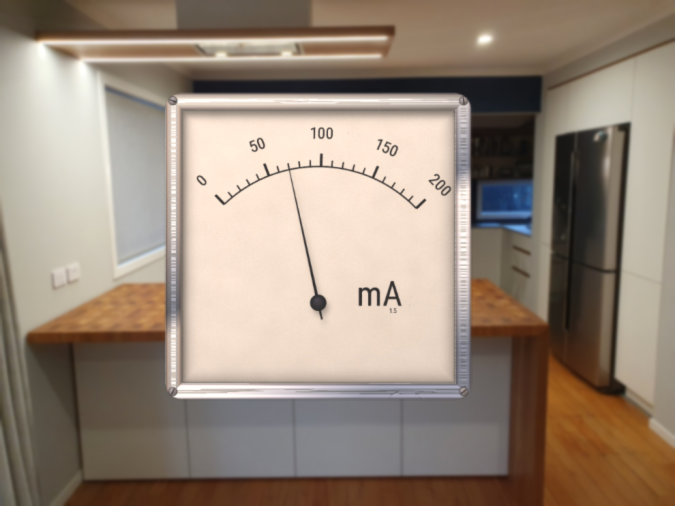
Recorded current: 70 mA
